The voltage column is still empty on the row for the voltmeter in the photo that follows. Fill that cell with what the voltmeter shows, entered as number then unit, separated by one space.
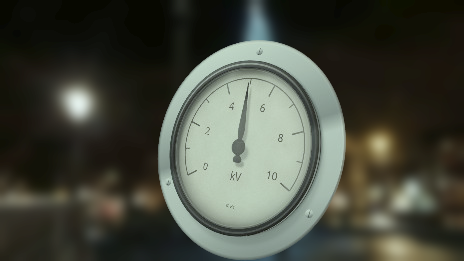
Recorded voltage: 5 kV
